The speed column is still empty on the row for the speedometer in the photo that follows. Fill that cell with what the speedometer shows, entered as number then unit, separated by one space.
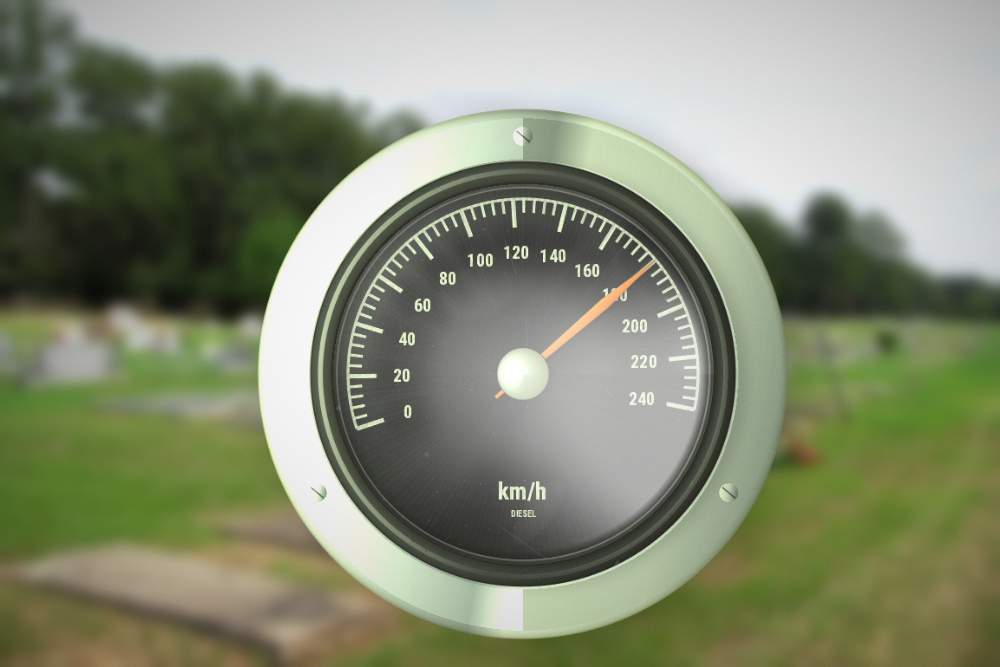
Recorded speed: 180 km/h
